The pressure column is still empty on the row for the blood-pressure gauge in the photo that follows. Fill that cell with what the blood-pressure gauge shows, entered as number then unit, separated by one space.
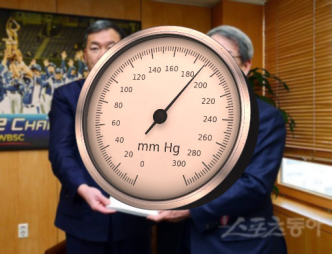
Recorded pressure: 190 mmHg
